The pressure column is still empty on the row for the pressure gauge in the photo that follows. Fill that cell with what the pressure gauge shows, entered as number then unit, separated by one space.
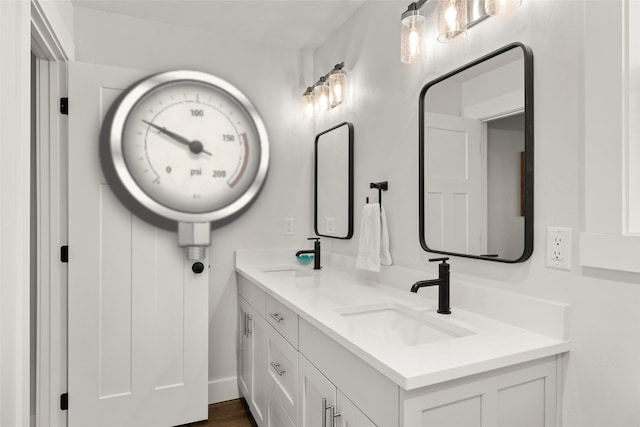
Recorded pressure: 50 psi
